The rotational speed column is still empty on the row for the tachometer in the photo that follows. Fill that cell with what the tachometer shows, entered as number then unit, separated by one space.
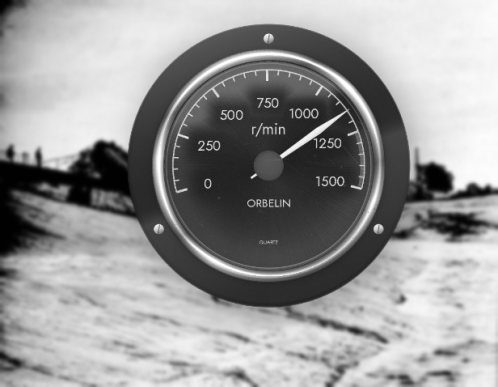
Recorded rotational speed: 1150 rpm
